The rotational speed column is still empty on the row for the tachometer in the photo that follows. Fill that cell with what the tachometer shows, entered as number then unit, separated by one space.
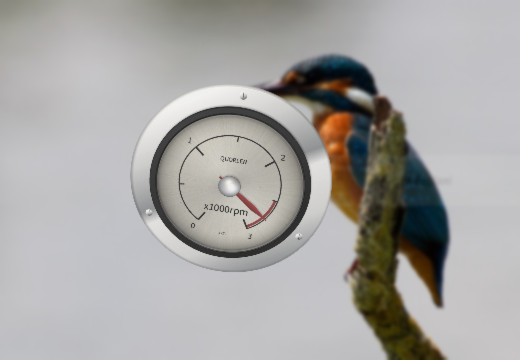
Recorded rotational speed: 2750 rpm
